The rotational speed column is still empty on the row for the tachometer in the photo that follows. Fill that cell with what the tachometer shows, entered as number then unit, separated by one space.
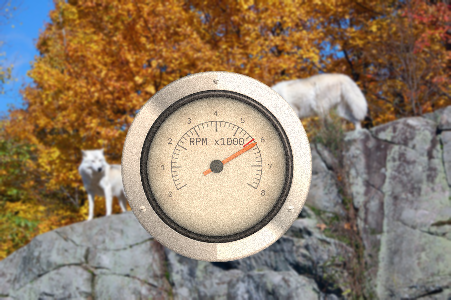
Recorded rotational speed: 6000 rpm
